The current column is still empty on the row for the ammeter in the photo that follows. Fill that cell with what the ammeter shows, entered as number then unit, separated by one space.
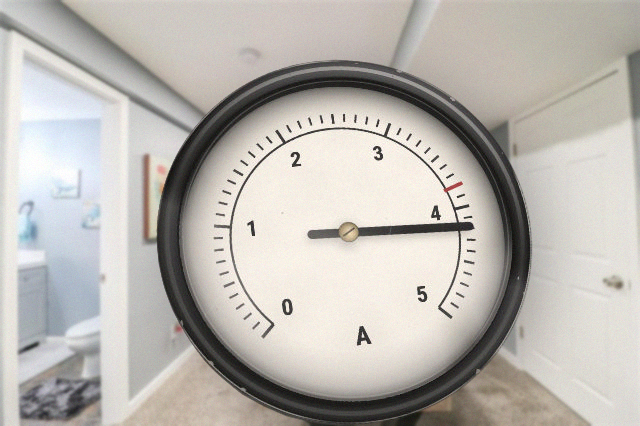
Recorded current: 4.2 A
